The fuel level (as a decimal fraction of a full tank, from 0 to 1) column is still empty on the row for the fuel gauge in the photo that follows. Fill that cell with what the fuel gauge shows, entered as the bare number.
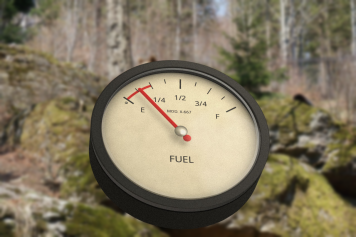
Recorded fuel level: 0.125
